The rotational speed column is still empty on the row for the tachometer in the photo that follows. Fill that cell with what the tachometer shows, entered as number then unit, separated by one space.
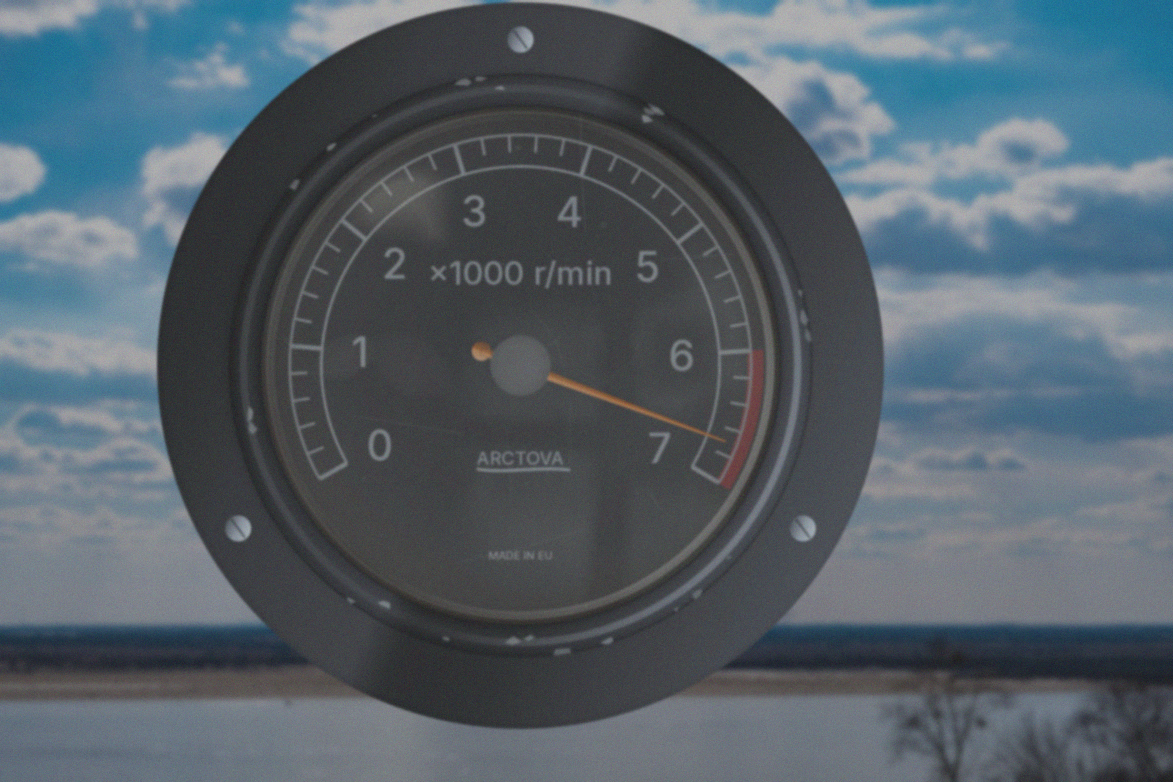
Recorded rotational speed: 6700 rpm
